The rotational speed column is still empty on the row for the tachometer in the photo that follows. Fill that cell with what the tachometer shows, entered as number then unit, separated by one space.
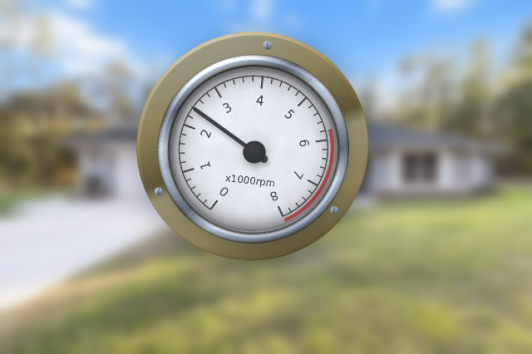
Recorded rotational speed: 2400 rpm
